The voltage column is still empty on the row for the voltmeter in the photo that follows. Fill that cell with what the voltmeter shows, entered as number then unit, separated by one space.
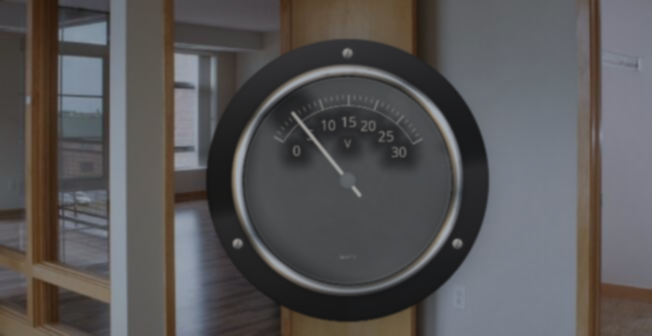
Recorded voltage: 5 V
